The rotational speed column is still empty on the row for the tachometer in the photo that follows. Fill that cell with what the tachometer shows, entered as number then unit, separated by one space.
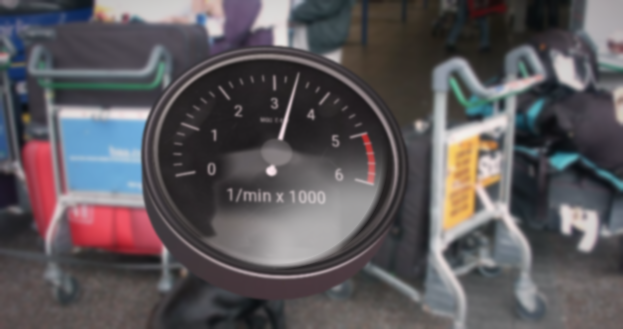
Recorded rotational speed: 3400 rpm
